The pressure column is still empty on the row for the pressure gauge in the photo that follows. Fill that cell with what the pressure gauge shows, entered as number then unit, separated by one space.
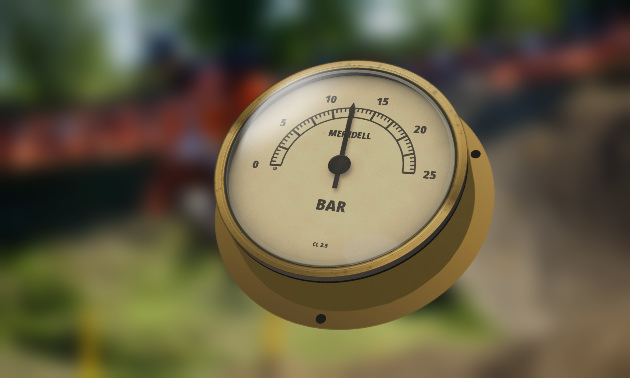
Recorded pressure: 12.5 bar
